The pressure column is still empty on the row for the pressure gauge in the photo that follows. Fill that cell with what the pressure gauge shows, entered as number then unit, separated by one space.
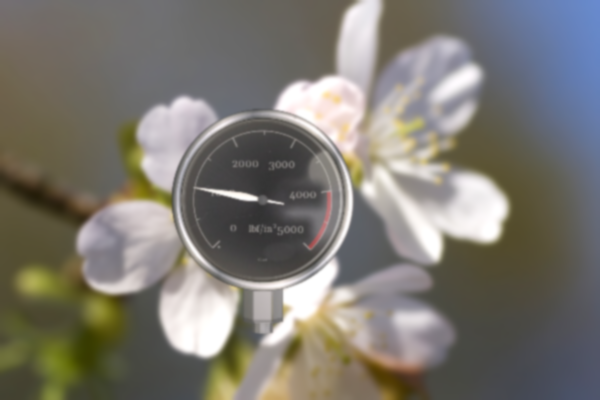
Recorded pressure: 1000 psi
